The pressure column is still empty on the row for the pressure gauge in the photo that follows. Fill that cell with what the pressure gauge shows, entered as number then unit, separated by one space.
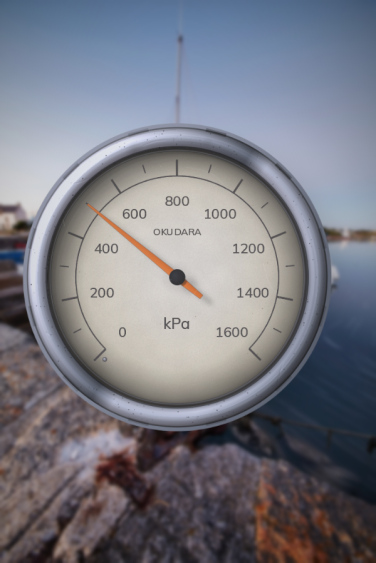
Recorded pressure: 500 kPa
